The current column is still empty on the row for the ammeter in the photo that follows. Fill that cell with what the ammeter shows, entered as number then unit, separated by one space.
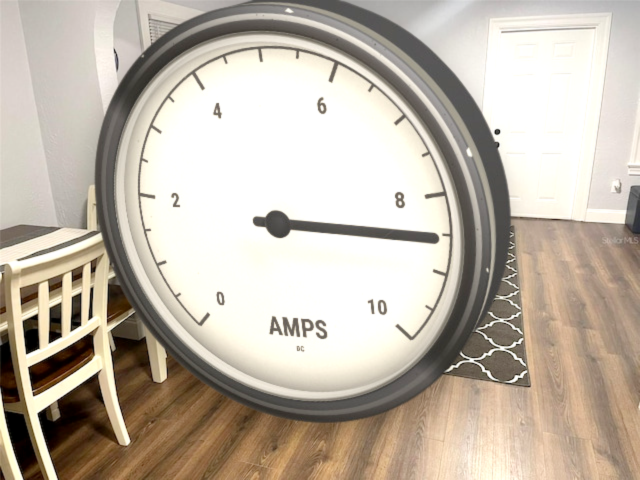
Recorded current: 8.5 A
